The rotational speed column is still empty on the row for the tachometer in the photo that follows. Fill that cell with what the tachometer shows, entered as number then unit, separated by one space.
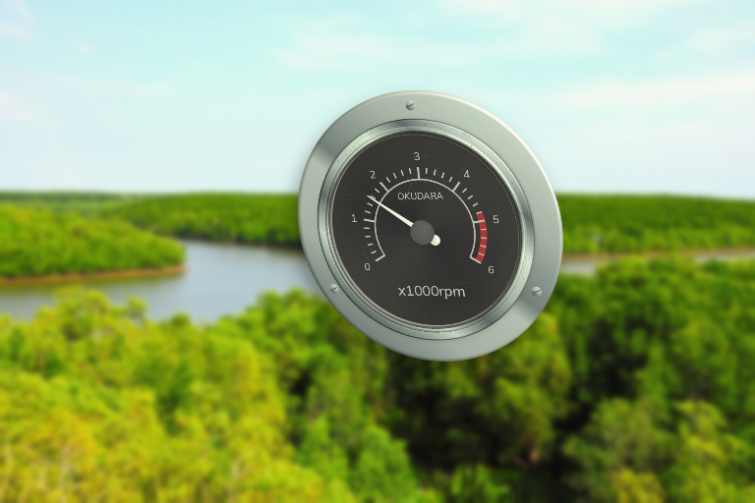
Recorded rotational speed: 1600 rpm
